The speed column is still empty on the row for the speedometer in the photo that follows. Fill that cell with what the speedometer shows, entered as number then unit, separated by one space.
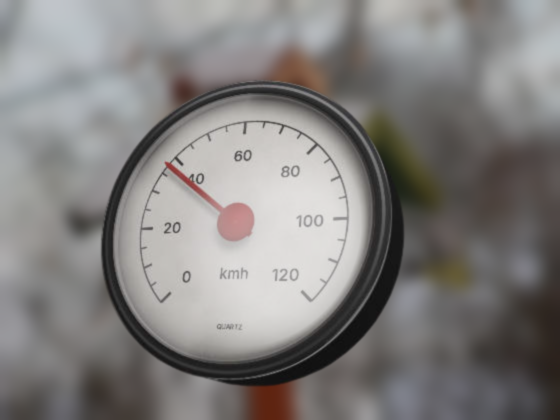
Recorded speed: 37.5 km/h
